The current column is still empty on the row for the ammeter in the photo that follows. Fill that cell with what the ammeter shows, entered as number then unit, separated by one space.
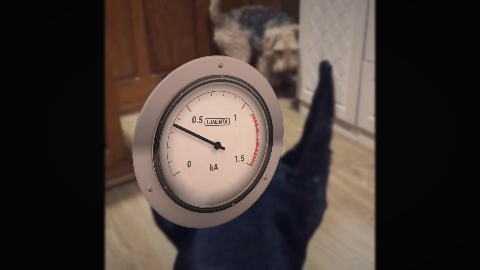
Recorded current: 0.35 kA
